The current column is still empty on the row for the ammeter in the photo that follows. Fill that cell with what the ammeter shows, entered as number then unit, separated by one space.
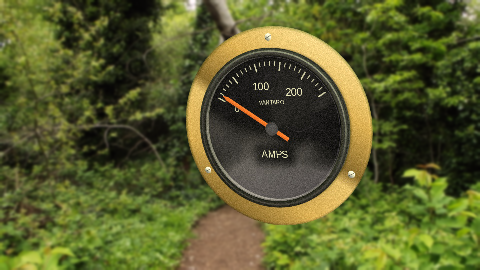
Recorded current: 10 A
